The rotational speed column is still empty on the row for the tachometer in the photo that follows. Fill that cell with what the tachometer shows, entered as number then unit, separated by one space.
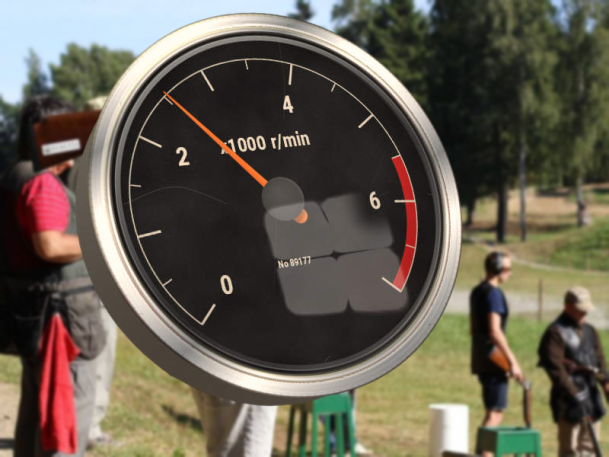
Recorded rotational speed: 2500 rpm
